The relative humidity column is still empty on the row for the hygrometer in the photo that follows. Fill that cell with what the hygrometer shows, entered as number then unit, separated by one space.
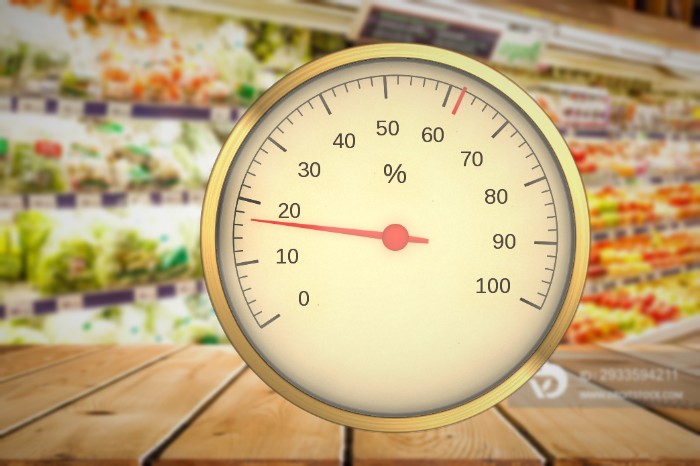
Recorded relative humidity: 17 %
